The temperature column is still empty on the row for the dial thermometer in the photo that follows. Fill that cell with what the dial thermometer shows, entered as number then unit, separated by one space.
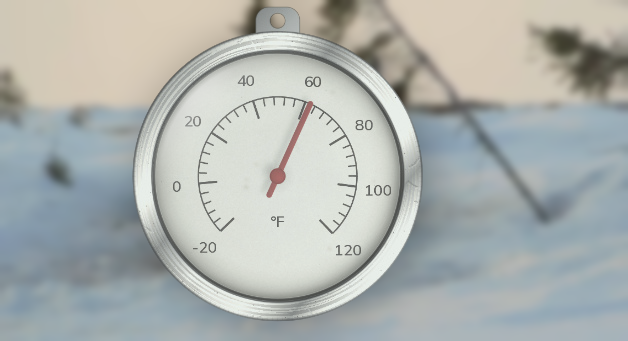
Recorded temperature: 62 °F
